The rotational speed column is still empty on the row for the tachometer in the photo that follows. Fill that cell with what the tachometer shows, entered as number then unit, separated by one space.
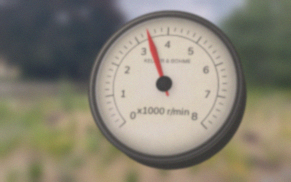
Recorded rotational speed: 3400 rpm
